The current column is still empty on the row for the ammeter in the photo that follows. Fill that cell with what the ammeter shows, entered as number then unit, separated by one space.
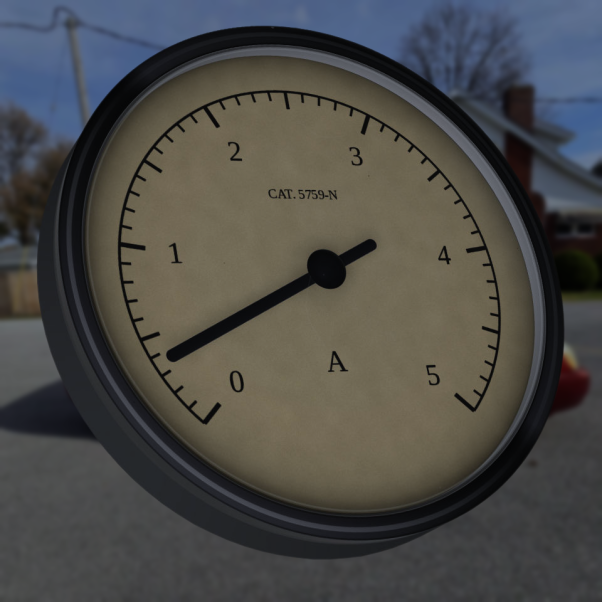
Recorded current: 0.35 A
